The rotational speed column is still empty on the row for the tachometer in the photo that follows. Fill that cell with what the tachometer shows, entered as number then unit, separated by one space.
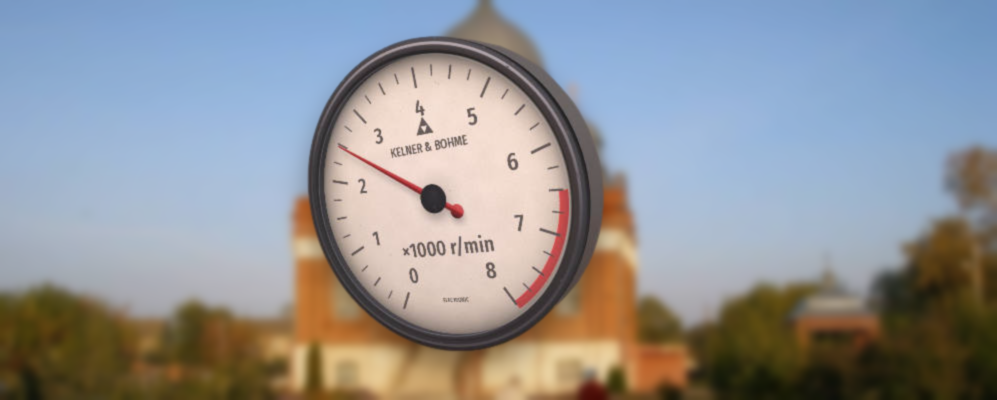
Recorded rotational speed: 2500 rpm
